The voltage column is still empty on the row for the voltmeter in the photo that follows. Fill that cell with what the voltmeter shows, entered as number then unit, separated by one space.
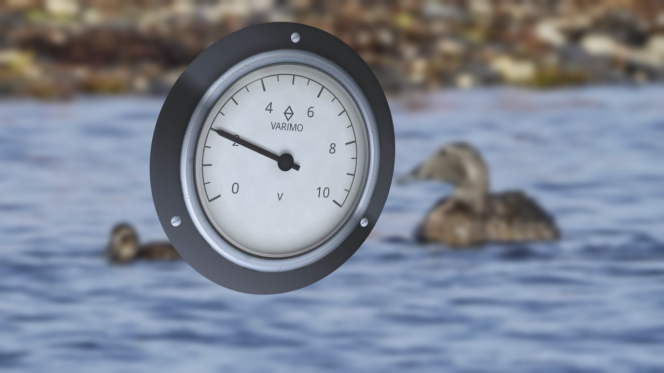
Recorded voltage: 2 V
